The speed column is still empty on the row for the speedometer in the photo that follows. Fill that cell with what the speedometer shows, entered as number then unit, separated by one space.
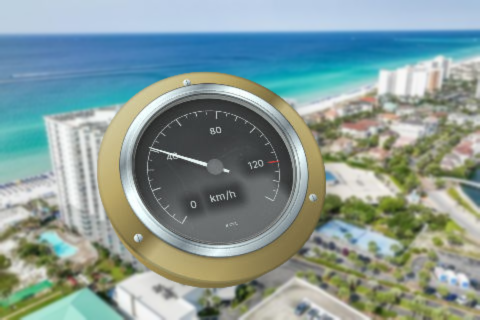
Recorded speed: 40 km/h
